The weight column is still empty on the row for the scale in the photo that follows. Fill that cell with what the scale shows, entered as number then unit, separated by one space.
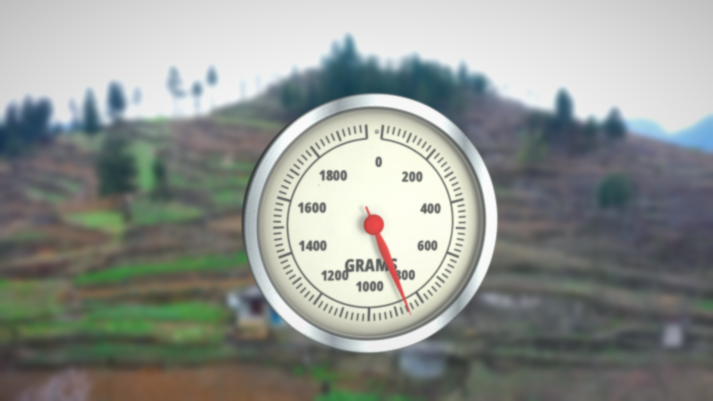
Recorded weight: 860 g
